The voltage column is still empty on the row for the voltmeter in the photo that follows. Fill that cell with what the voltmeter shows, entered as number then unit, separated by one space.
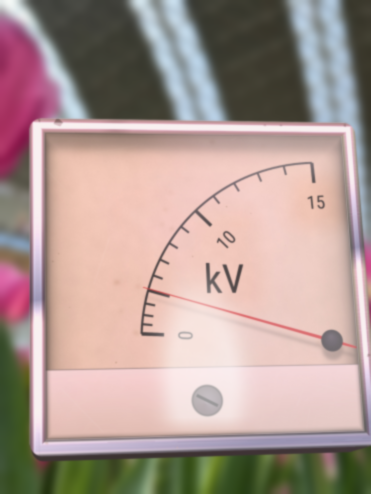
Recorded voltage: 5 kV
